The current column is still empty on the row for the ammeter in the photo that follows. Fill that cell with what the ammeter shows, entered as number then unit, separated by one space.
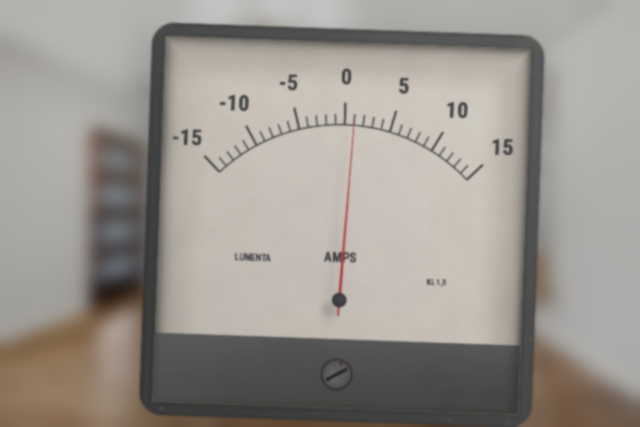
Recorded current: 1 A
